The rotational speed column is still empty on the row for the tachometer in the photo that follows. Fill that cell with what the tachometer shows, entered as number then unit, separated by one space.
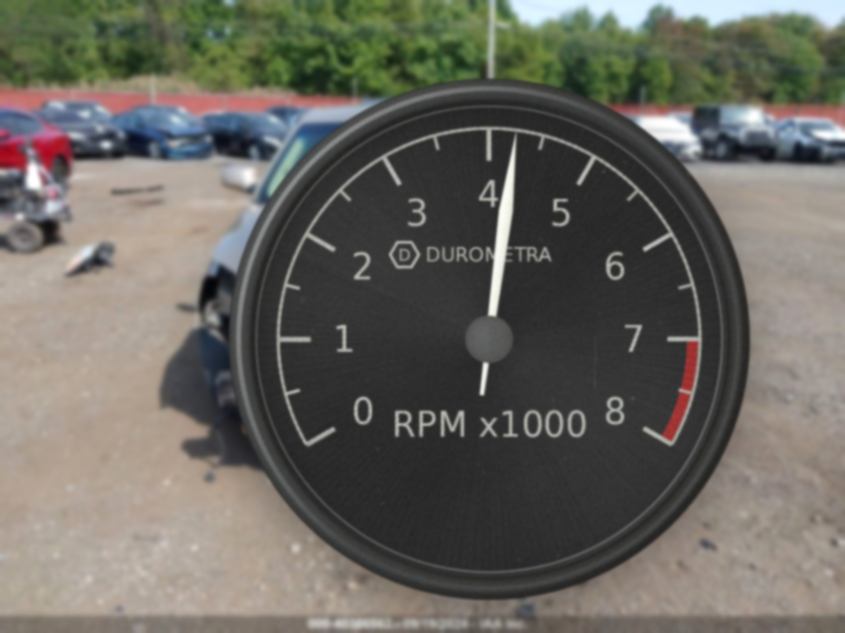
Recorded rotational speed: 4250 rpm
